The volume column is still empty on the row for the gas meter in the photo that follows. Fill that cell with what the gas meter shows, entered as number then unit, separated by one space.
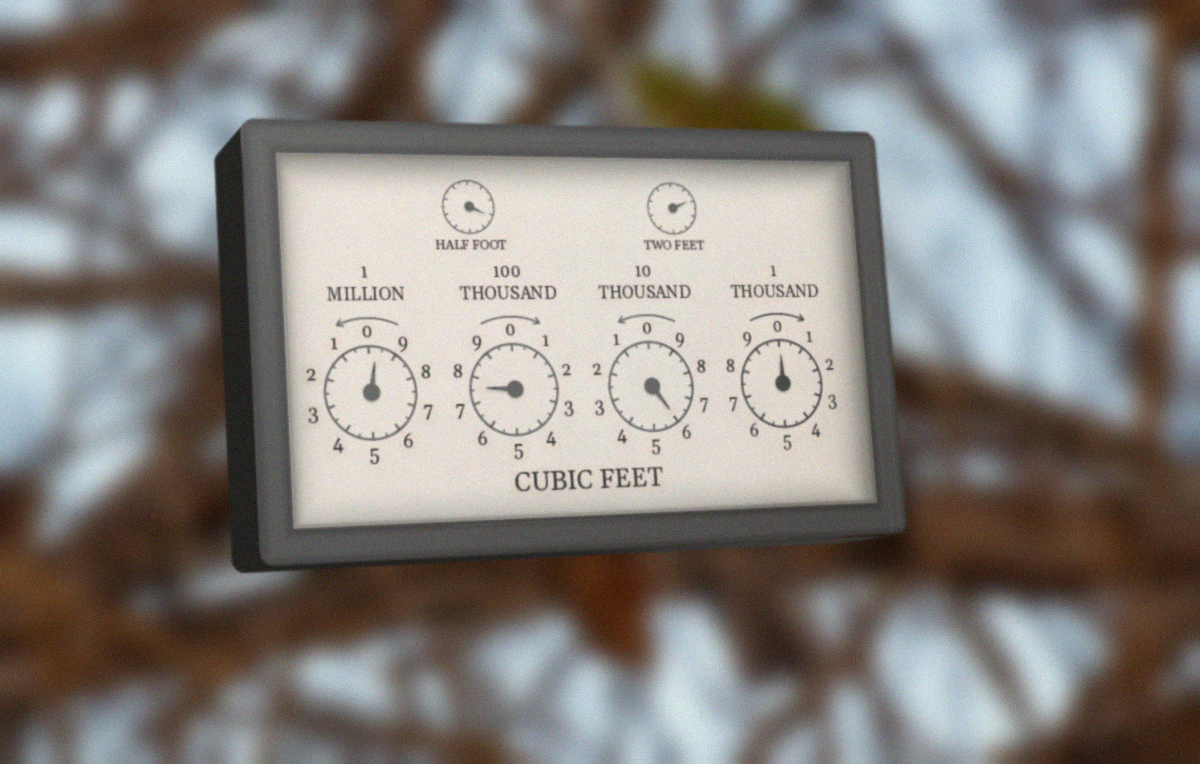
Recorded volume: 976000 ft³
